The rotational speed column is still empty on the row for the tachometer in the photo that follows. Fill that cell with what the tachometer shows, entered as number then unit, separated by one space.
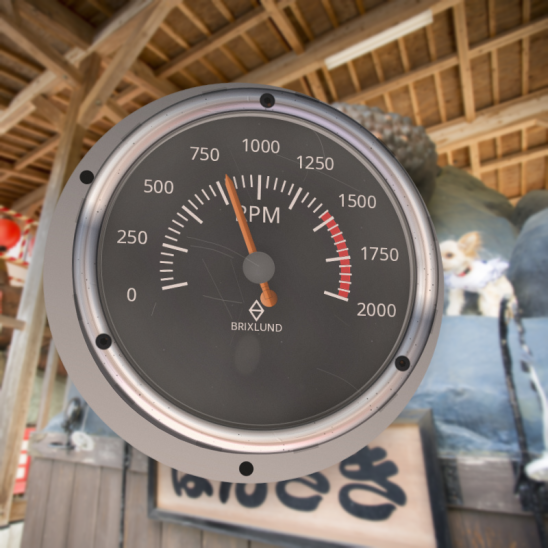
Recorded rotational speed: 800 rpm
